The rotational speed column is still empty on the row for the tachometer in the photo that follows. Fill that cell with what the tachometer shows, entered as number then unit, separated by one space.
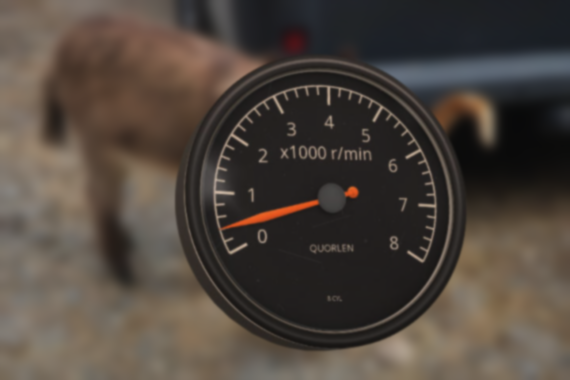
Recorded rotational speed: 400 rpm
